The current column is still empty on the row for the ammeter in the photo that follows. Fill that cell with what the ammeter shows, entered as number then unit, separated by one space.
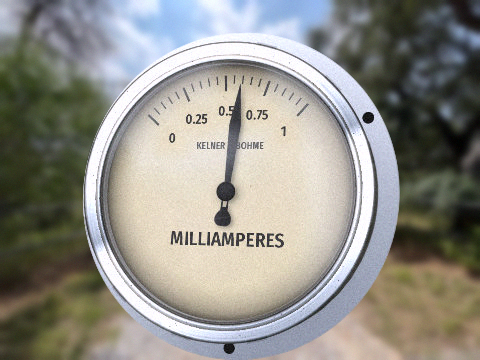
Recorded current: 0.6 mA
